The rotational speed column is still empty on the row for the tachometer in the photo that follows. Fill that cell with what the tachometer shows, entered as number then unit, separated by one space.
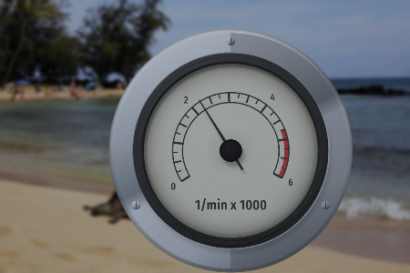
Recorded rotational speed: 2250 rpm
